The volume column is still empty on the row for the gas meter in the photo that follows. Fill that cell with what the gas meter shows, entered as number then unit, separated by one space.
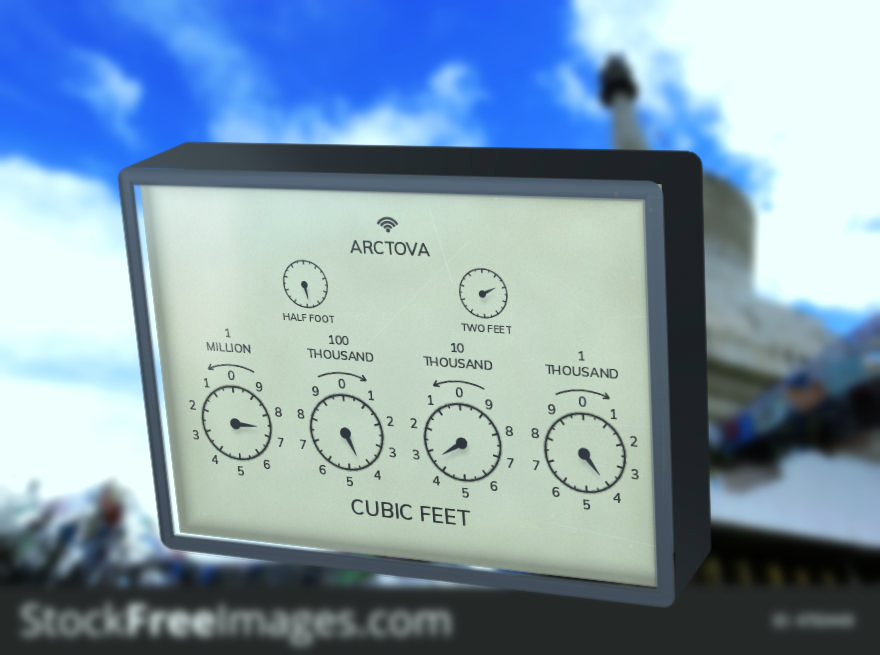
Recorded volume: 743400 ft³
